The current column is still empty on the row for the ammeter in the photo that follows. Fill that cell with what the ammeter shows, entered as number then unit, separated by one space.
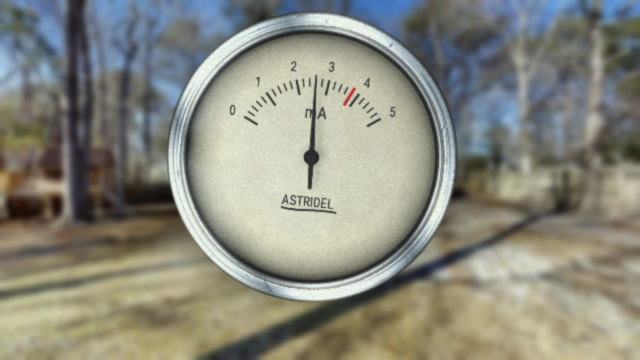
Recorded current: 2.6 mA
